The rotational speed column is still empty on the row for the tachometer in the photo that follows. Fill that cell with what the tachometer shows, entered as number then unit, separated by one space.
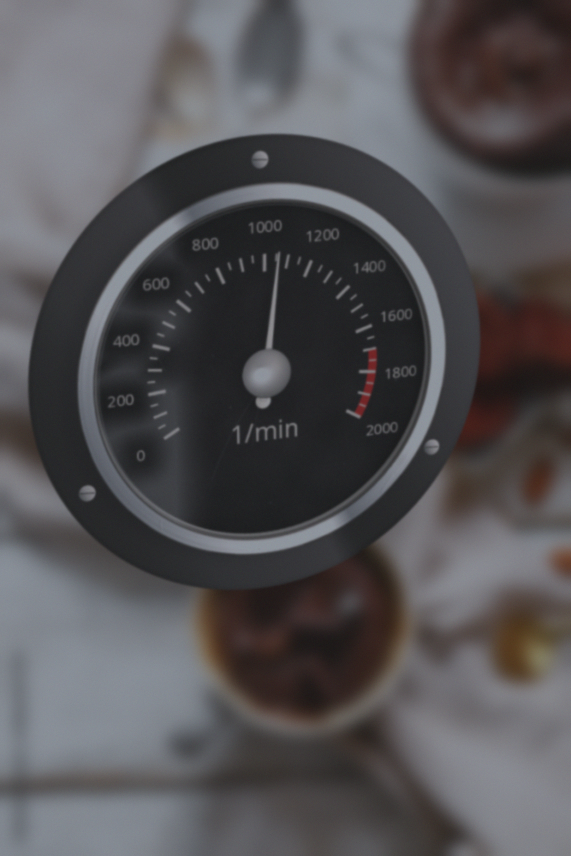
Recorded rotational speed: 1050 rpm
